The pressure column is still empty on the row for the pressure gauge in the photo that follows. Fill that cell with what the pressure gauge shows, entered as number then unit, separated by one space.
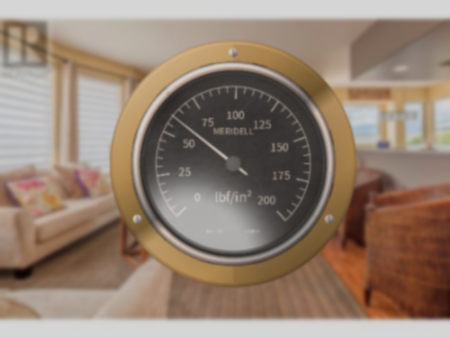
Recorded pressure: 60 psi
